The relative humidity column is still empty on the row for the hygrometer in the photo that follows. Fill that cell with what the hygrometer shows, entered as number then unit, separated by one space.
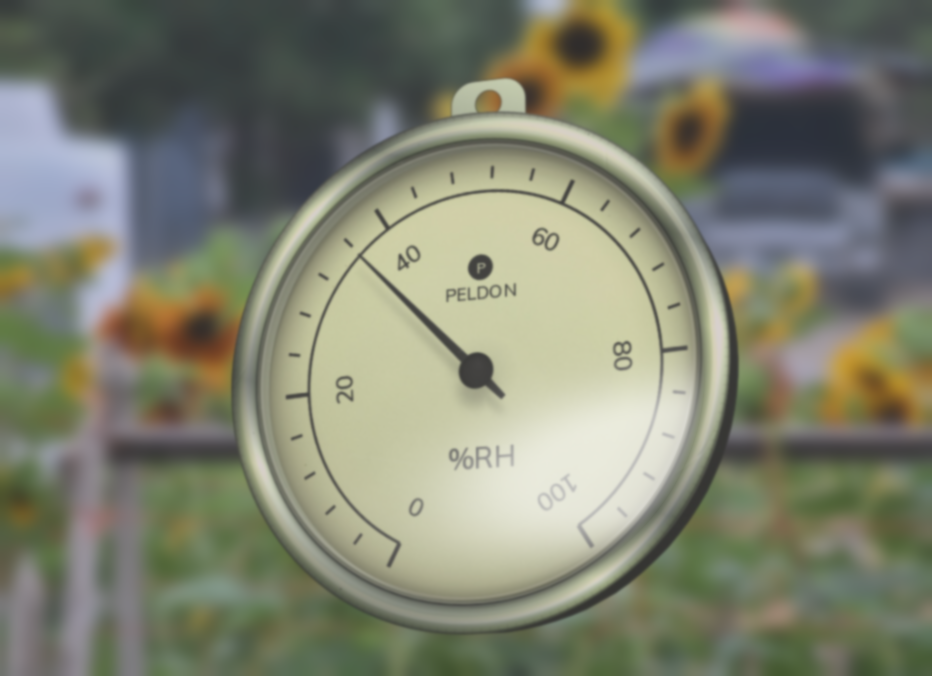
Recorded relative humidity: 36 %
